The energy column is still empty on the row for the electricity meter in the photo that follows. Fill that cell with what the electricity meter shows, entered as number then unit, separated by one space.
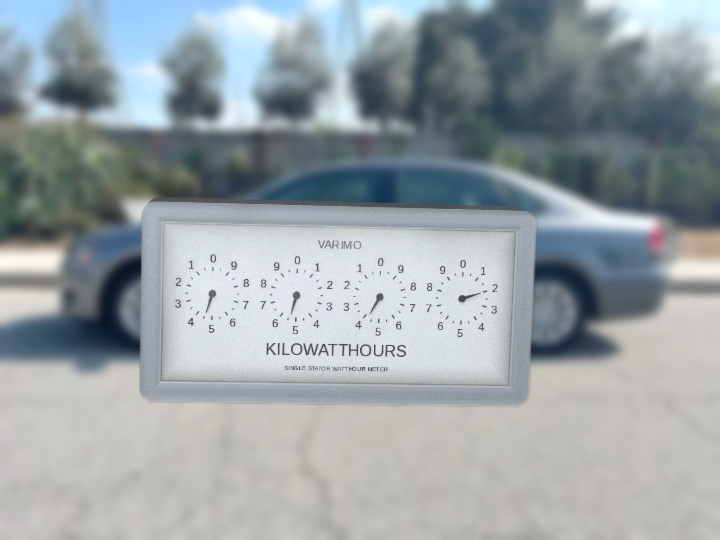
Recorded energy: 4542 kWh
